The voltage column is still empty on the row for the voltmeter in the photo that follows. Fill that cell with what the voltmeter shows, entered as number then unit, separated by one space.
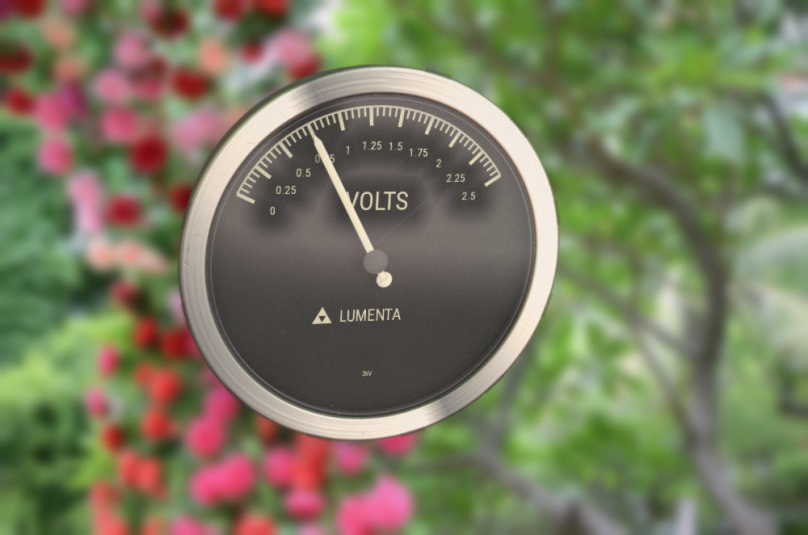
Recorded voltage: 0.75 V
